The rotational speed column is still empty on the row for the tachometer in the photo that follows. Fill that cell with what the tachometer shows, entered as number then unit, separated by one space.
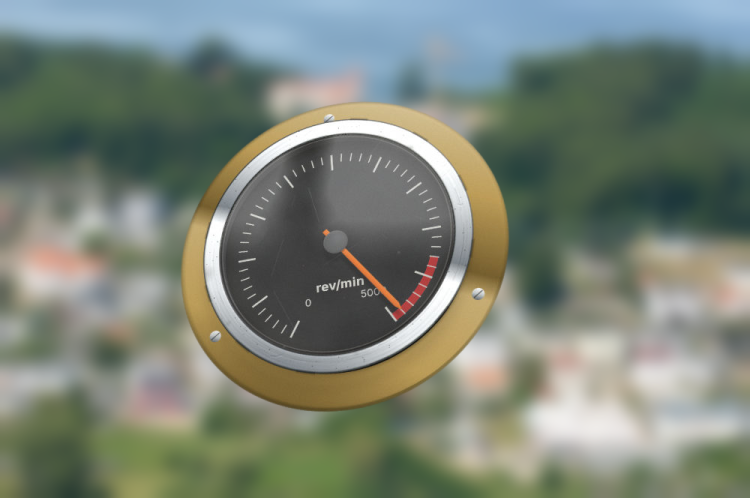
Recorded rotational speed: 4900 rpm
